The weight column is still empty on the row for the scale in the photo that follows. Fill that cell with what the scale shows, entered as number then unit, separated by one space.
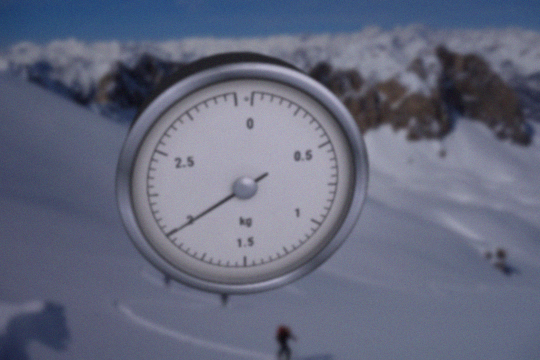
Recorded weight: 2 kg
